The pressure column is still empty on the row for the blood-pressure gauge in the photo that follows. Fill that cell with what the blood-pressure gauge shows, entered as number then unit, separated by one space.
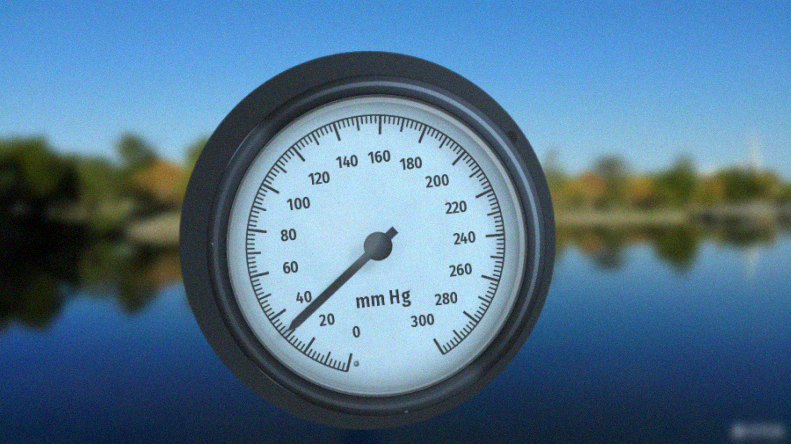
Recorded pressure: 32 mmHg
